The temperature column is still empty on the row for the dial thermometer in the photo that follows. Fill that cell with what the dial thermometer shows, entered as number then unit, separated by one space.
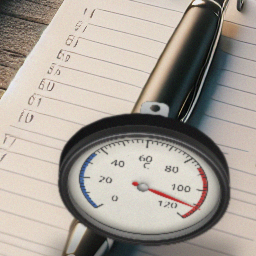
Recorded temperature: 110 °C
